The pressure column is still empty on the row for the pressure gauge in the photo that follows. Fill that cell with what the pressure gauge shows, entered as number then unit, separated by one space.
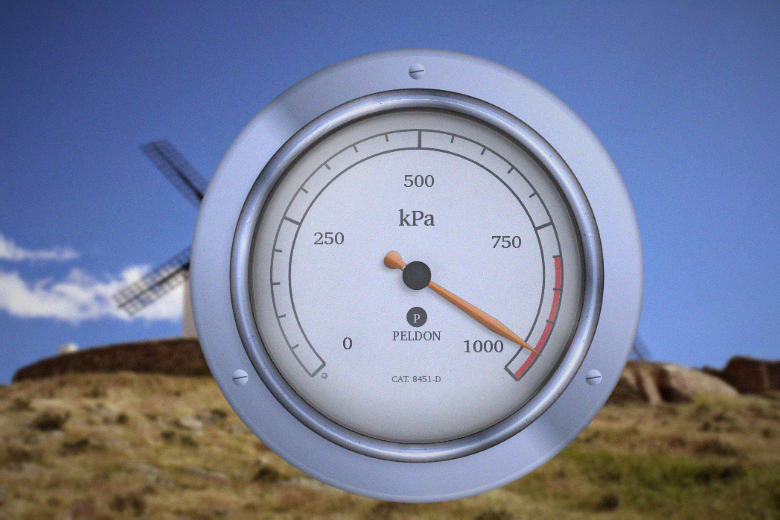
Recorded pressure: 950 kPa
